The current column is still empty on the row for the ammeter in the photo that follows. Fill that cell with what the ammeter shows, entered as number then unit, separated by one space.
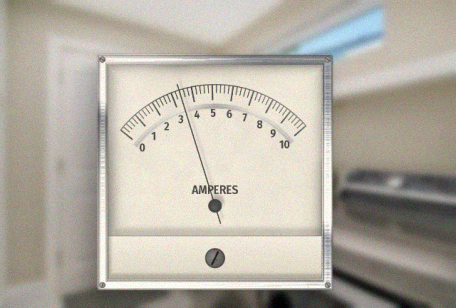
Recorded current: 3.4 A
